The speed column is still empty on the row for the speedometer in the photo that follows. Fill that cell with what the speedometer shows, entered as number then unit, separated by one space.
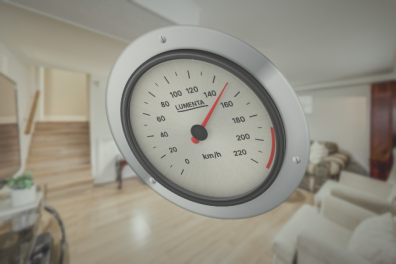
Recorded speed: 150 km/h
